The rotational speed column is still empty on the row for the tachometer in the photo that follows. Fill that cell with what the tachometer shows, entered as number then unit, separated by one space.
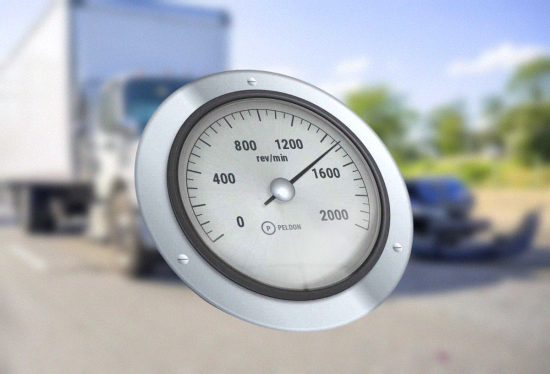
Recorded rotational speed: 1475 rpm
